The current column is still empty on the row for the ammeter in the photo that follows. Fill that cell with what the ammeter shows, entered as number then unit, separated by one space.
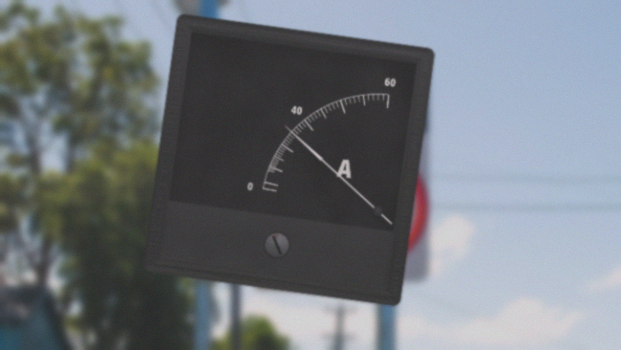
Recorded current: 35 A
